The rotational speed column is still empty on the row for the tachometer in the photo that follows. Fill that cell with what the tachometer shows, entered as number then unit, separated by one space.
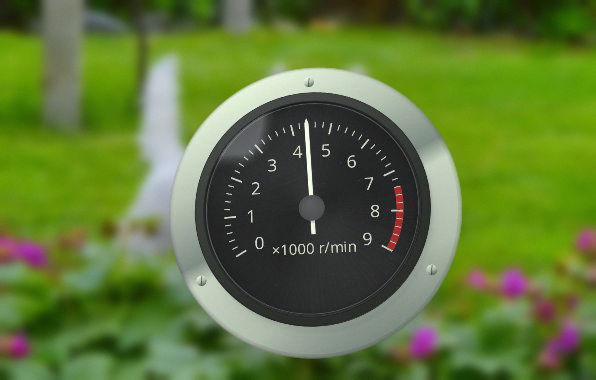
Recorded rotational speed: 4400 rpm
